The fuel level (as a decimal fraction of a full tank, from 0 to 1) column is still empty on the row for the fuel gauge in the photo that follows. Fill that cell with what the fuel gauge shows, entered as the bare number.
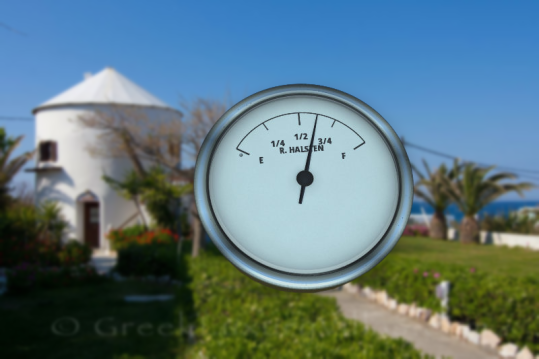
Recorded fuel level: 0.625
